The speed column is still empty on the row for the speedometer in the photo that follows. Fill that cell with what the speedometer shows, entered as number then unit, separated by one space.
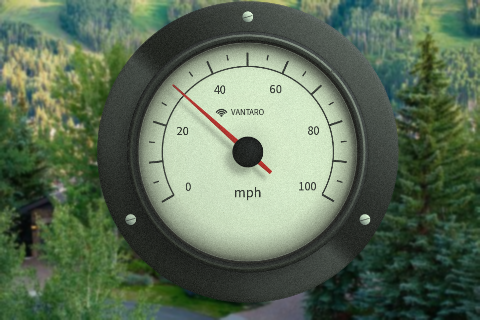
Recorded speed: 30 mph
